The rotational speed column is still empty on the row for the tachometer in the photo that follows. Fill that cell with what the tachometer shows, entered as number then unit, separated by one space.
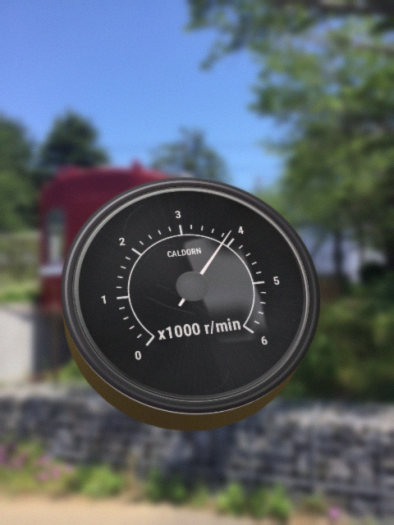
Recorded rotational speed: 3900 rpm
